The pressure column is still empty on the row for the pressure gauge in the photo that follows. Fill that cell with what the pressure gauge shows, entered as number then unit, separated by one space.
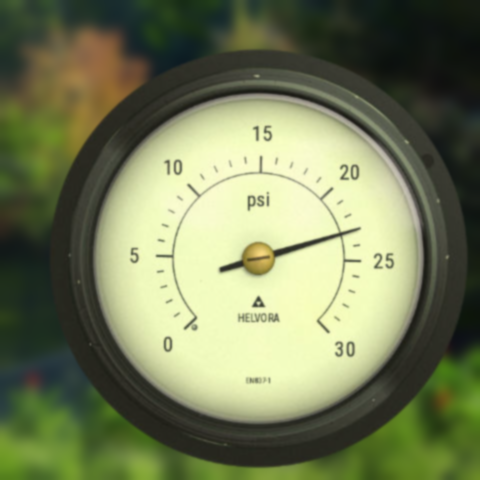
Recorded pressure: 23 psi
